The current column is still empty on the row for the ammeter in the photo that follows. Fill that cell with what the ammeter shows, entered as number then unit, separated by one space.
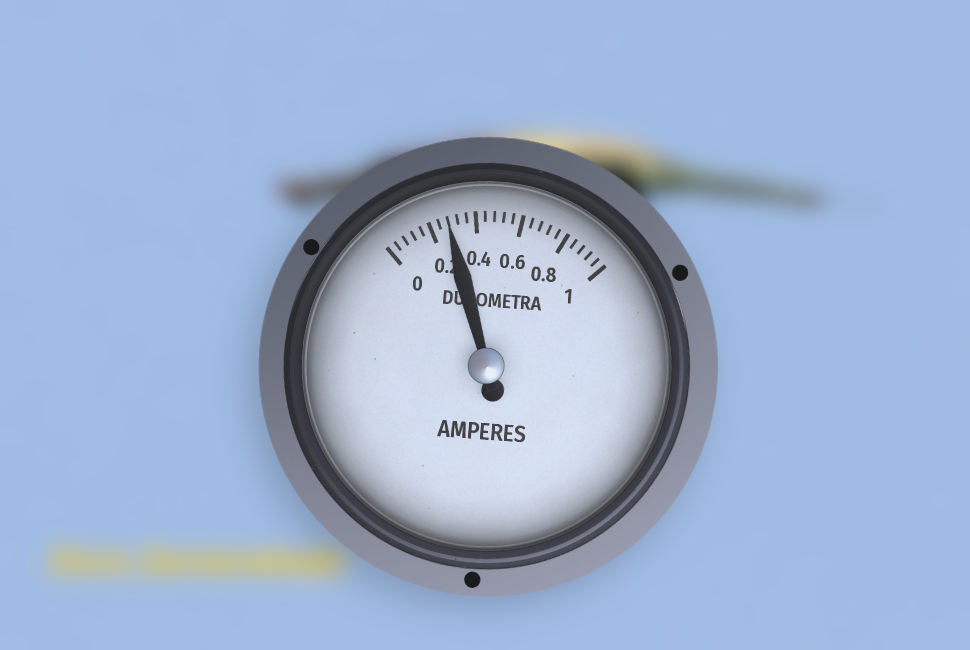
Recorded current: 0.28 A
